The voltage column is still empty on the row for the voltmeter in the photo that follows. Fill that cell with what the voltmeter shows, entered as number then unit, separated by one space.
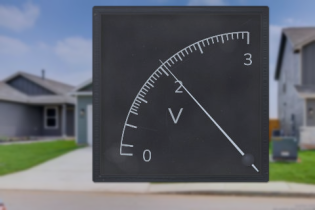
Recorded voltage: 2.05 V
